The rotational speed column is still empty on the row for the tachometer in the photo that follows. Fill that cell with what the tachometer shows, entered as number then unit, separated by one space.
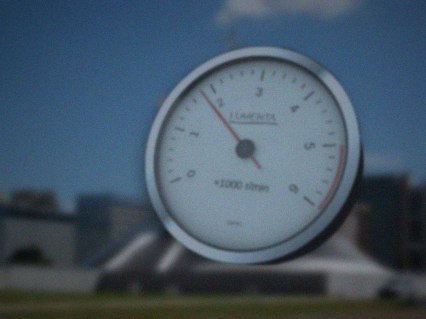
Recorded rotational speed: 1800 rpm
